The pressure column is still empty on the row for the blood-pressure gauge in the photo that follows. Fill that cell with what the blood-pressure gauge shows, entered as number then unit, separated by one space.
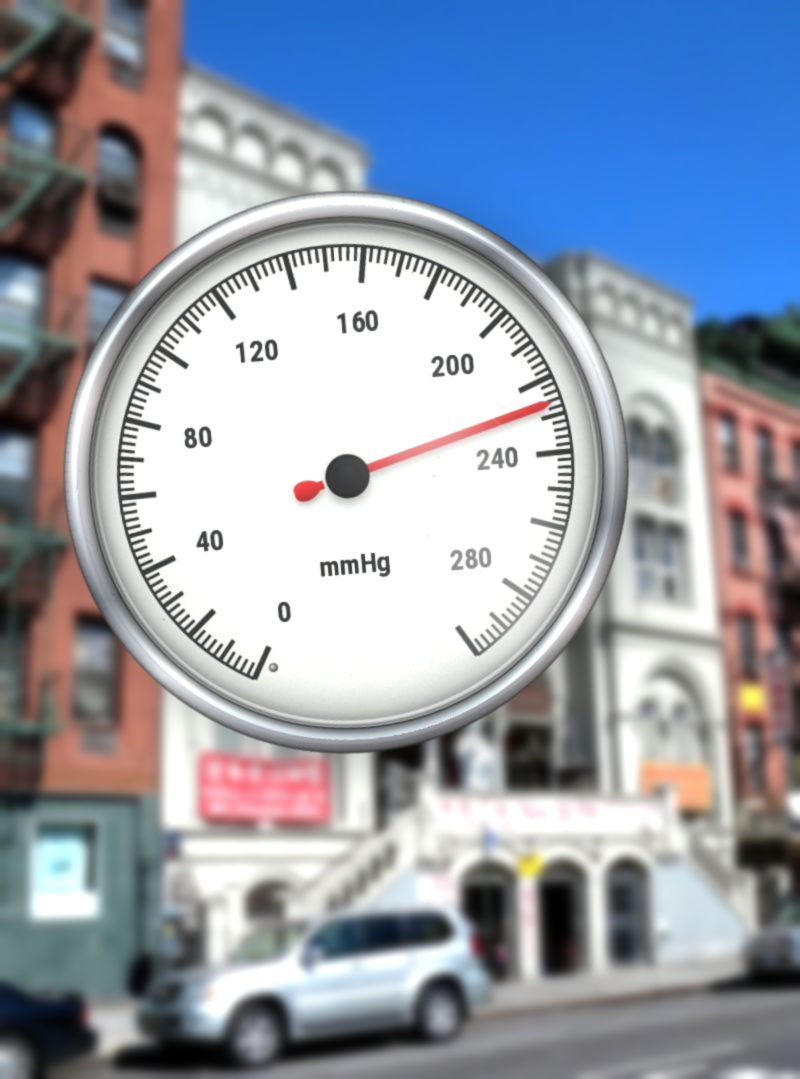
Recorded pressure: 226 mmHg
